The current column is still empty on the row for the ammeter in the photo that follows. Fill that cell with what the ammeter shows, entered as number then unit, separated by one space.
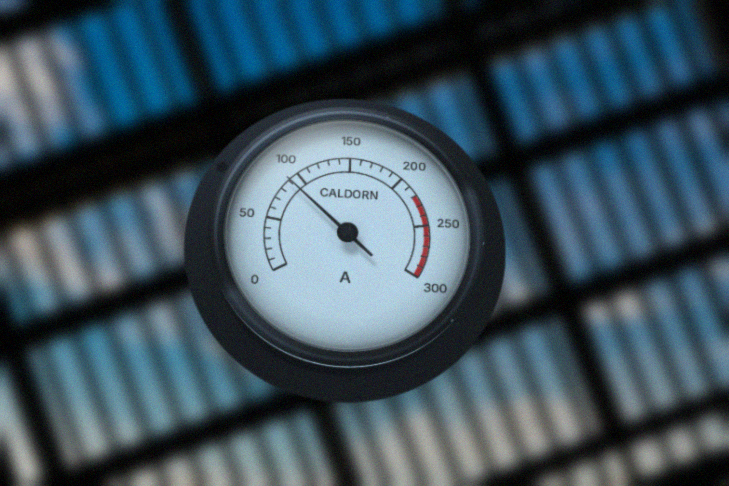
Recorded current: 90 A
